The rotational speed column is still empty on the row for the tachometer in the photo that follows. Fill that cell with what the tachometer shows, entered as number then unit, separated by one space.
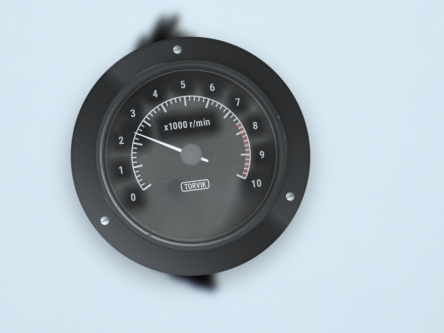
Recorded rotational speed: 2400 rpm
